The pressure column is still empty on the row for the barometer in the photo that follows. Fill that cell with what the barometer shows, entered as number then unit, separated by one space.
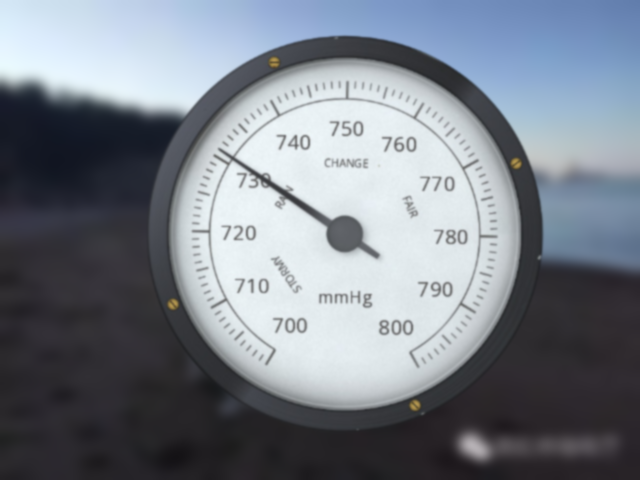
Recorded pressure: 731 mmHg
